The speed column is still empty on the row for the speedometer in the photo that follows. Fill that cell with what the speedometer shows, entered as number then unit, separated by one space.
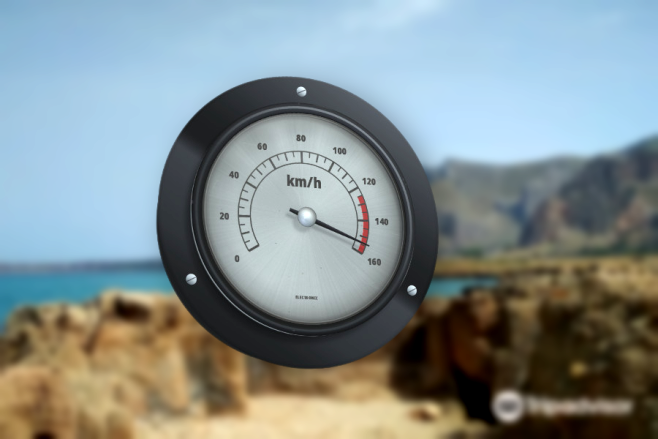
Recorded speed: 155 km/h
